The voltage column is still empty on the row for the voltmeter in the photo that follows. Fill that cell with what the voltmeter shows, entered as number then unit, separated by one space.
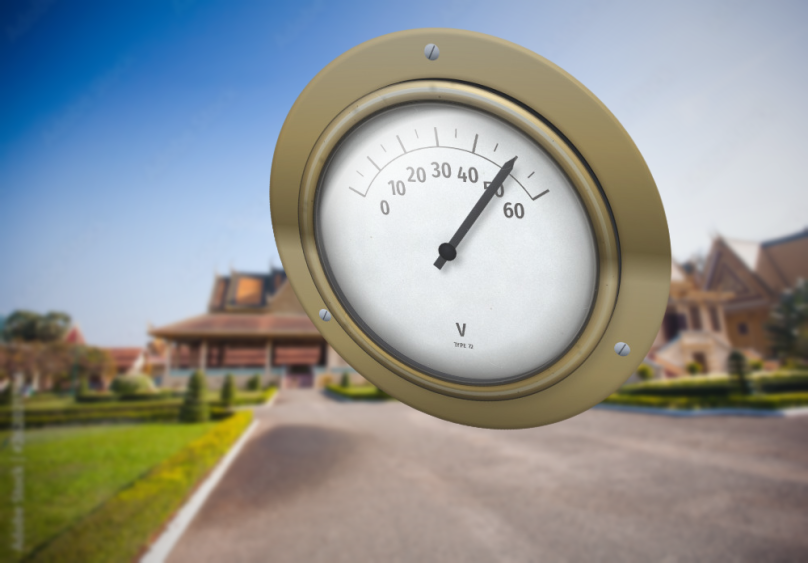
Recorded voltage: 50 V
